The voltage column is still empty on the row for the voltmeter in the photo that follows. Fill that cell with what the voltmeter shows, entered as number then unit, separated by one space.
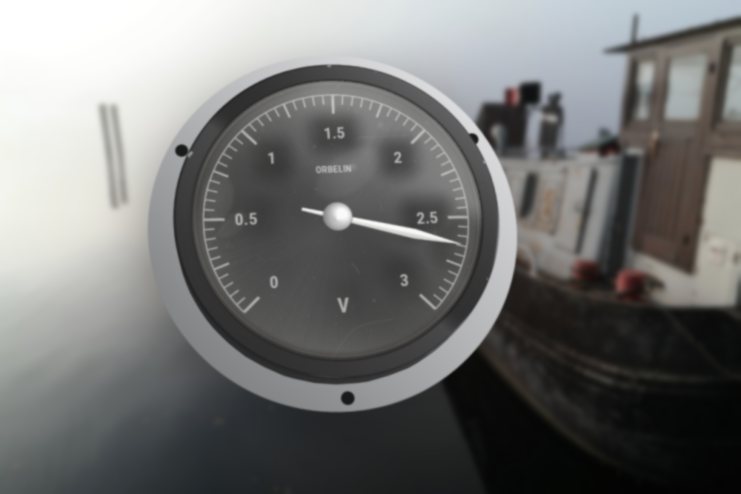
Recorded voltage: 2.65 V
